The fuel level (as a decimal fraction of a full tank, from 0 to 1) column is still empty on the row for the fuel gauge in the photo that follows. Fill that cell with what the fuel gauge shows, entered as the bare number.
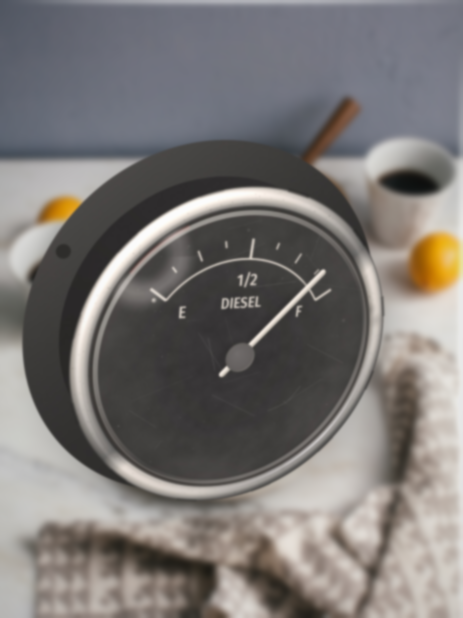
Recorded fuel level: 0.875
